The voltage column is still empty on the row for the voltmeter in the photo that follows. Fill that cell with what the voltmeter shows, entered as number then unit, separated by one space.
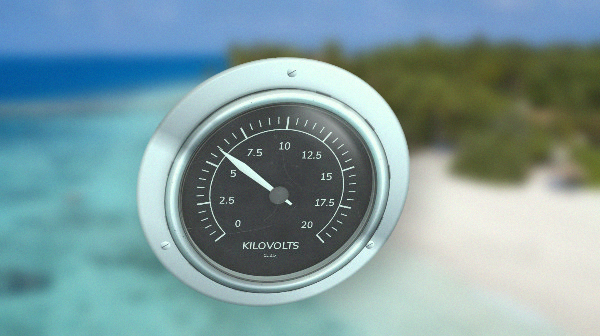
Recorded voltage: 6 kV
